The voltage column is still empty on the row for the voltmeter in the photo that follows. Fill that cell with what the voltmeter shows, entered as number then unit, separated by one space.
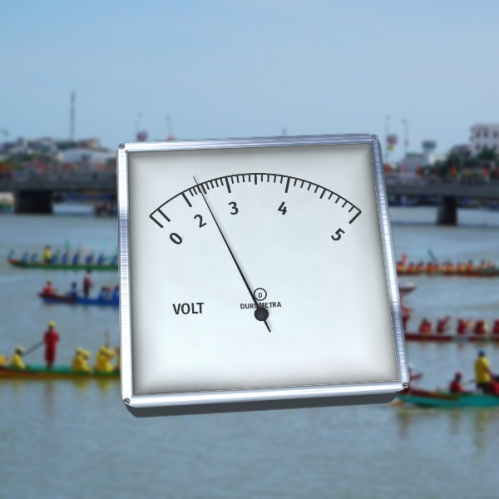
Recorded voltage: 2.4 V
